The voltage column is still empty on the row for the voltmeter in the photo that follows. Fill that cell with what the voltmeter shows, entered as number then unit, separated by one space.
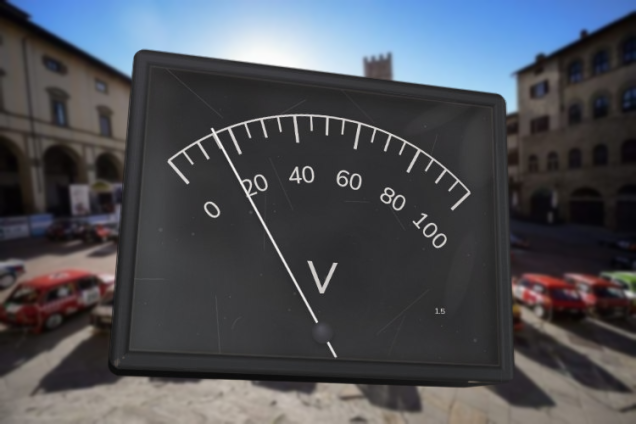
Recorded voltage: 15 V
